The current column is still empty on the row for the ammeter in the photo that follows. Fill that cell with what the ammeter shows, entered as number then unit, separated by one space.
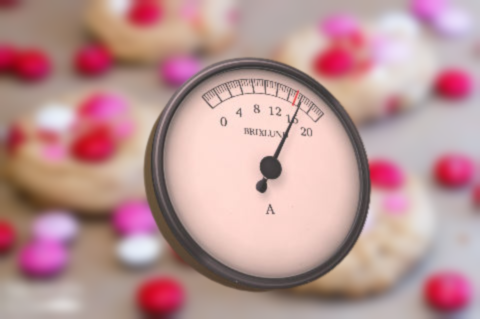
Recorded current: 16 A
